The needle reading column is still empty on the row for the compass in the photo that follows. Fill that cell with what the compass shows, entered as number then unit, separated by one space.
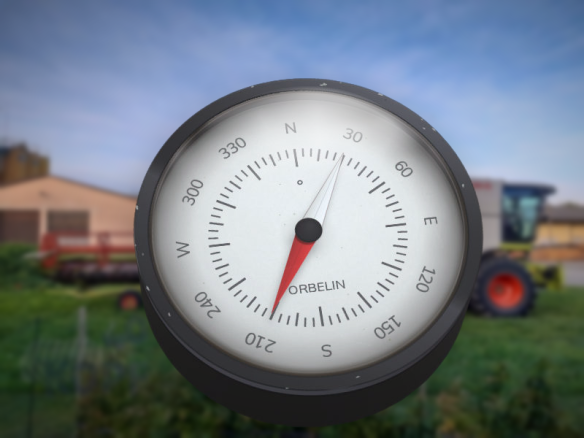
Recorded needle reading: 210 °
